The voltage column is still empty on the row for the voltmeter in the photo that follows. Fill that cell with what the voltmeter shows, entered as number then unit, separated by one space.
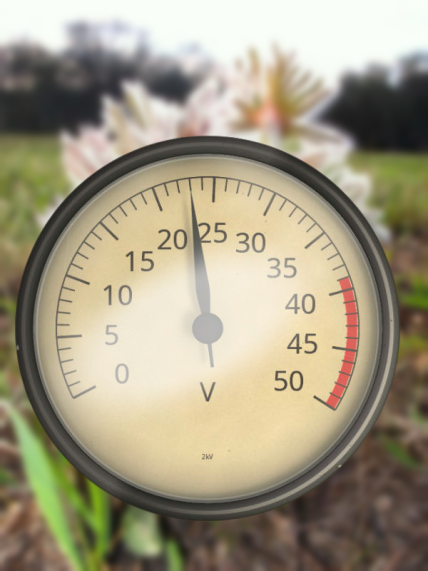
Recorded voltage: 23 V
